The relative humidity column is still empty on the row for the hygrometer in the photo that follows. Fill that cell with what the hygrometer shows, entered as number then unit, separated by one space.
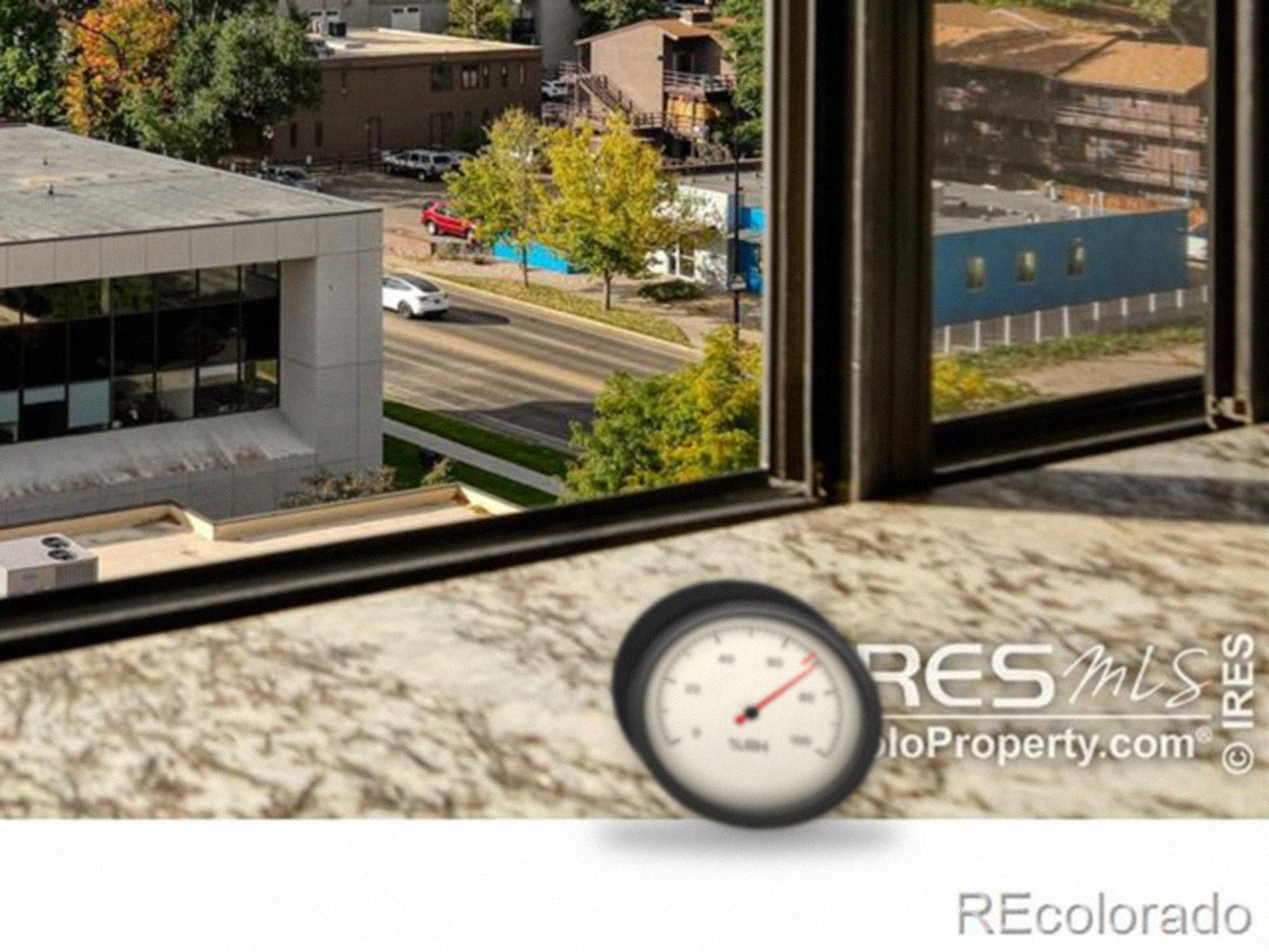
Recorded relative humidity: 70 %
